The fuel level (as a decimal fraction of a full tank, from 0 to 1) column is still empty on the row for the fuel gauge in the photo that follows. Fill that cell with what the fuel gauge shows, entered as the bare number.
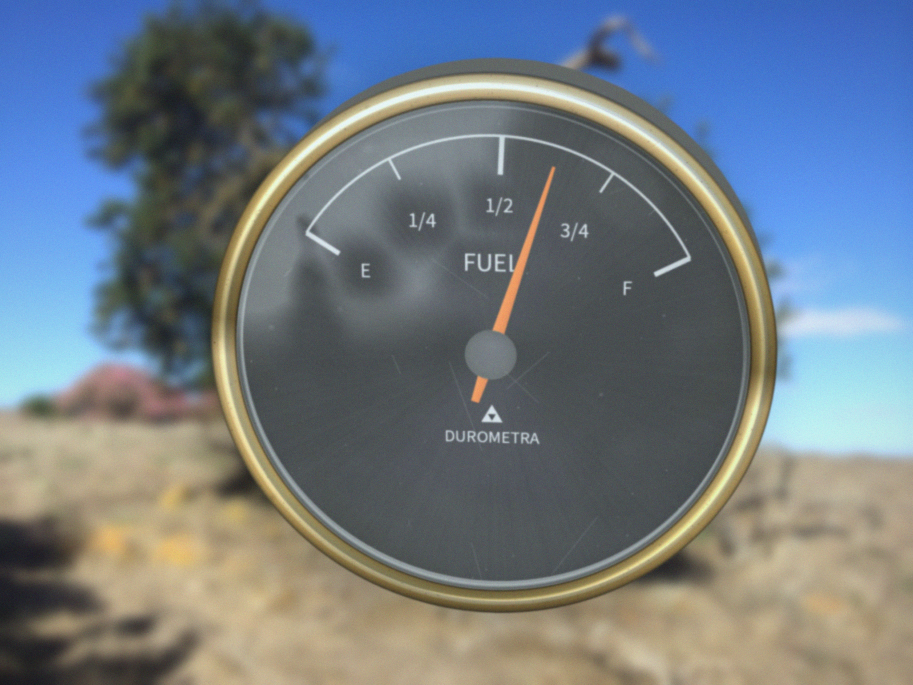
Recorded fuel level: 0.625
